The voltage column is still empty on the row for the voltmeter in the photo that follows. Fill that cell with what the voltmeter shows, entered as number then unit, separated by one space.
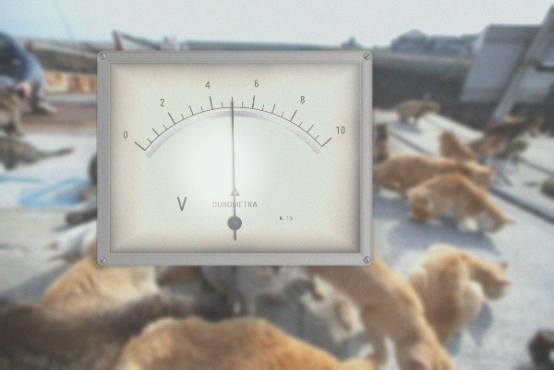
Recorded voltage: 5 V
